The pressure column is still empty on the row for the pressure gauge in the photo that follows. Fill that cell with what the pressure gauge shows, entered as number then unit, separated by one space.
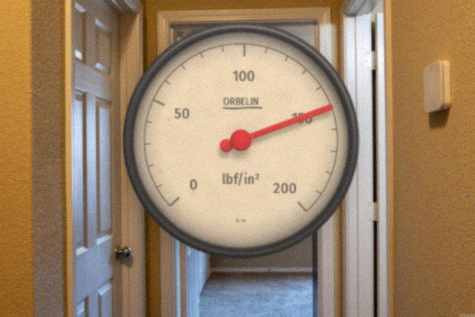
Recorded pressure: 150 psi
